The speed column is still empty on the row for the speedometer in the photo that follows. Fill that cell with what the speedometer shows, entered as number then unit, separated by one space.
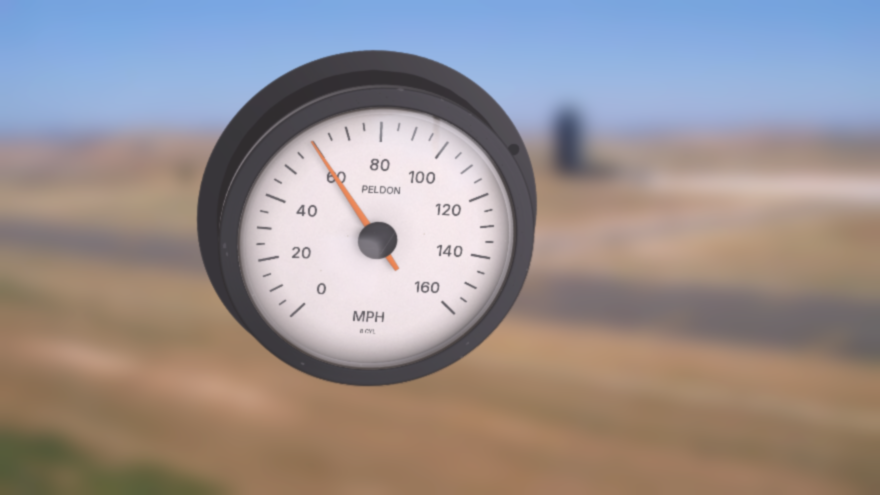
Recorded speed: 60 mph
